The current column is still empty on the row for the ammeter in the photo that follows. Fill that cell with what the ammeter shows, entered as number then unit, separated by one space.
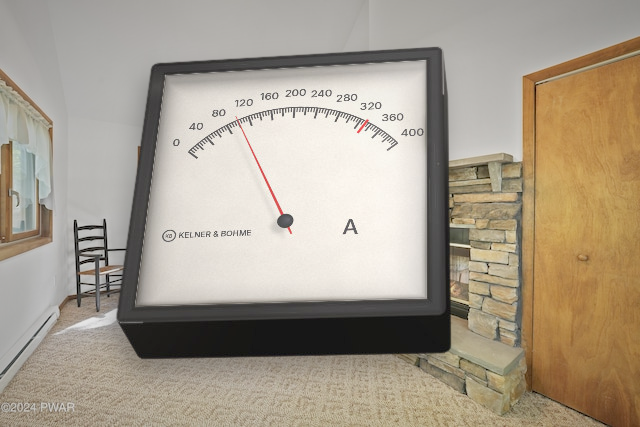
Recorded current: 100 A
